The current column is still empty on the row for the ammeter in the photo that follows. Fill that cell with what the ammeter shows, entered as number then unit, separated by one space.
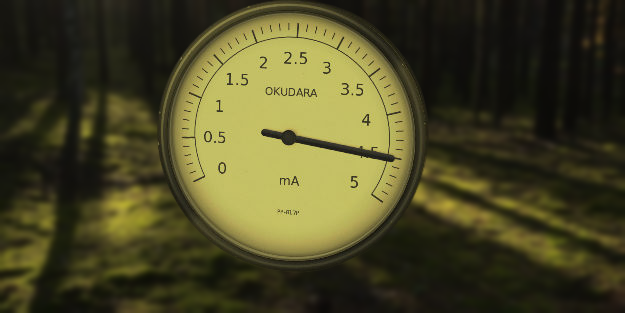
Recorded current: 4.5 mA
